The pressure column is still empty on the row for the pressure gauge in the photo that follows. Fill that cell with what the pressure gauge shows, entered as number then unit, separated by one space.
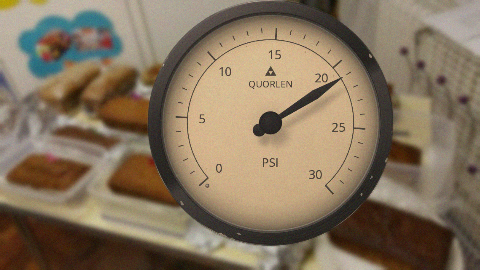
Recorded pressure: 21 psi
